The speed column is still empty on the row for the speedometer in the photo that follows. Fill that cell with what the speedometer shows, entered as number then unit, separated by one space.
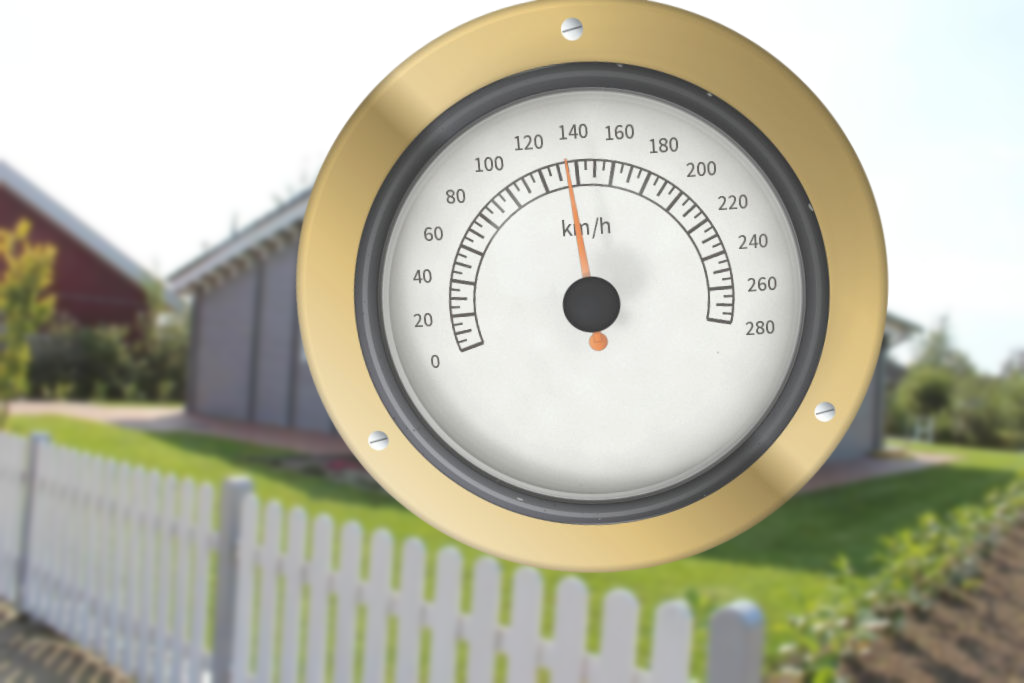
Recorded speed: 135 km/h
